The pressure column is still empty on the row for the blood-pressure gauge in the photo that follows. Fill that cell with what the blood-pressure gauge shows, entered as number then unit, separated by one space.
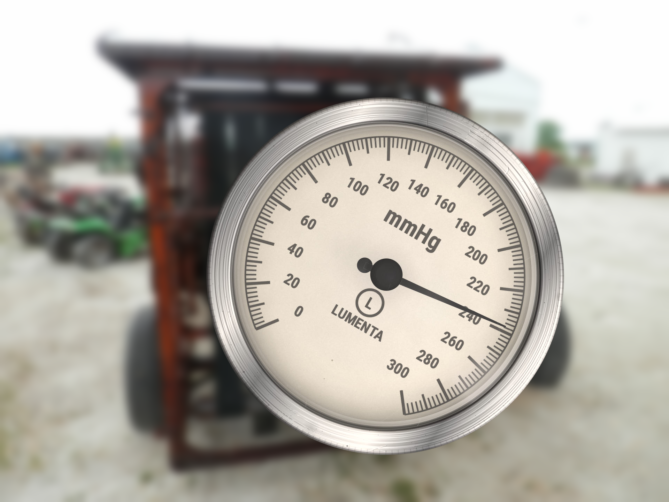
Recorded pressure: 238 mmHg
